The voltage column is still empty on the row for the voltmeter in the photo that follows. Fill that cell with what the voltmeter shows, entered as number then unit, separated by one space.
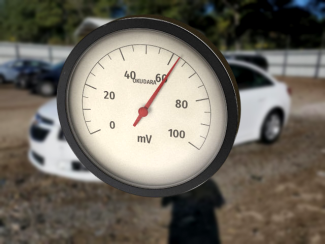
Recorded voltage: 62.5 mV
